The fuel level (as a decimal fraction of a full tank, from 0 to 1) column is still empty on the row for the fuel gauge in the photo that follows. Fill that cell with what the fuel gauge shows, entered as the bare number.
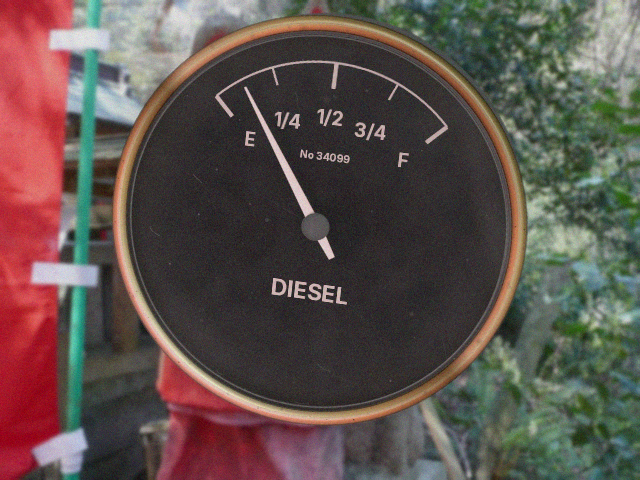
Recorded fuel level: 0.125
